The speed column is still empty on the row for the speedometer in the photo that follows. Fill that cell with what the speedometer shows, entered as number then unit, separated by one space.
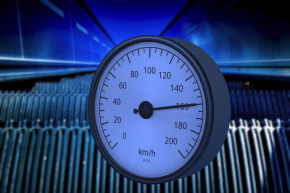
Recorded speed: 160 km/h
